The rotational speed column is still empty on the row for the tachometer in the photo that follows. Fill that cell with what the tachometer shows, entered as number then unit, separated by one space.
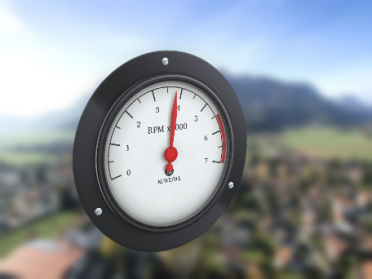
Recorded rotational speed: 3750 rpm
